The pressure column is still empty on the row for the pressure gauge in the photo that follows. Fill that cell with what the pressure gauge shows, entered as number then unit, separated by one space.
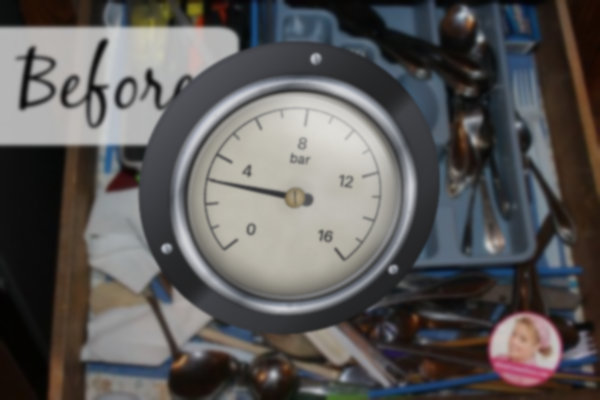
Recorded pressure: 3 bar
